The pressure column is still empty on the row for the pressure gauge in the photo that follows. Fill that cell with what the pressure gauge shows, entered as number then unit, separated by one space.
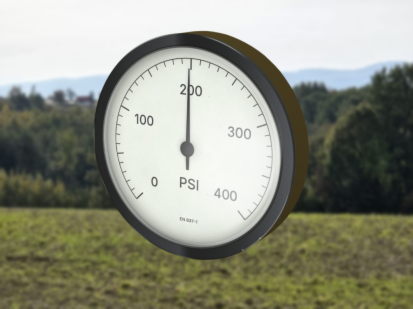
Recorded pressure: 200 psi
